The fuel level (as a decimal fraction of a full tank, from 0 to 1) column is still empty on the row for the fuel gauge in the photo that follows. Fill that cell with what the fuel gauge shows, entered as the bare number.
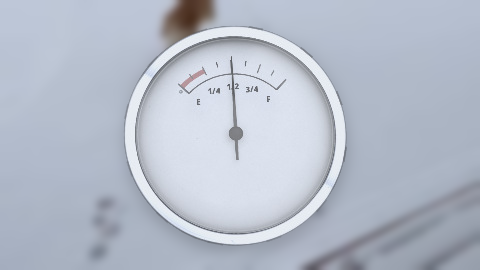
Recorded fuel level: 0.5
